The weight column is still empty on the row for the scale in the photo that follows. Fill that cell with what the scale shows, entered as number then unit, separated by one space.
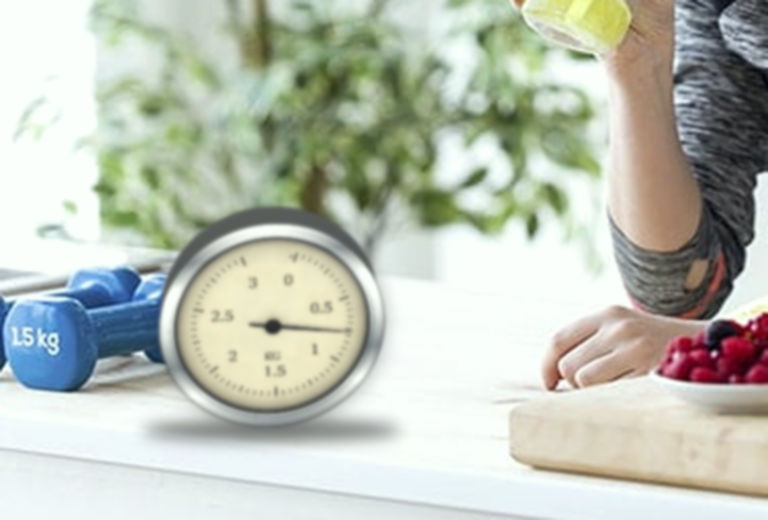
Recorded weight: 0.75 kg
